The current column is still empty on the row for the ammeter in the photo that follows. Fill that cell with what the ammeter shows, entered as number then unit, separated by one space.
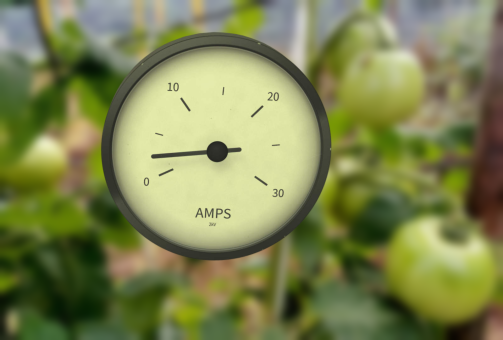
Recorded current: 2.5 A
